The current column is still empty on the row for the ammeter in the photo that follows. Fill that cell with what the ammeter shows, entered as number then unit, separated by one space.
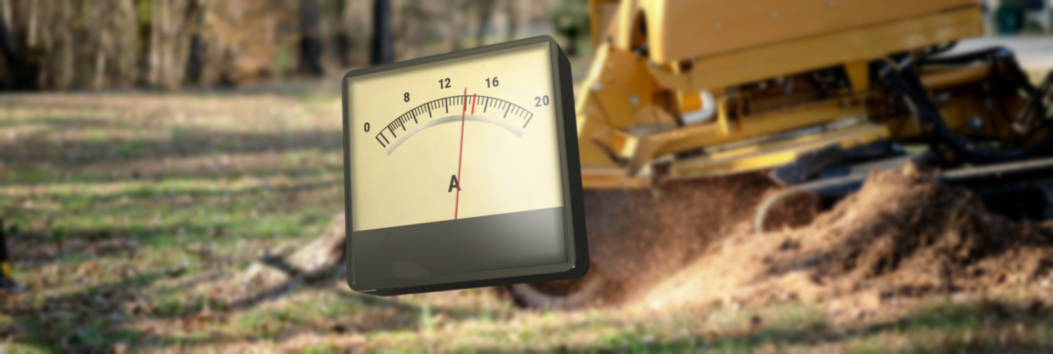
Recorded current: 14 A
